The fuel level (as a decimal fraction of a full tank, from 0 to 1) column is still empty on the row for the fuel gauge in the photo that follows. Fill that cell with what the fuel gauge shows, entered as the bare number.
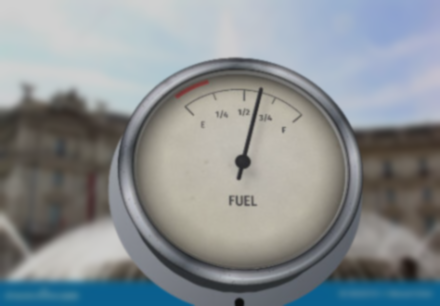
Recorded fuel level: 0.625
